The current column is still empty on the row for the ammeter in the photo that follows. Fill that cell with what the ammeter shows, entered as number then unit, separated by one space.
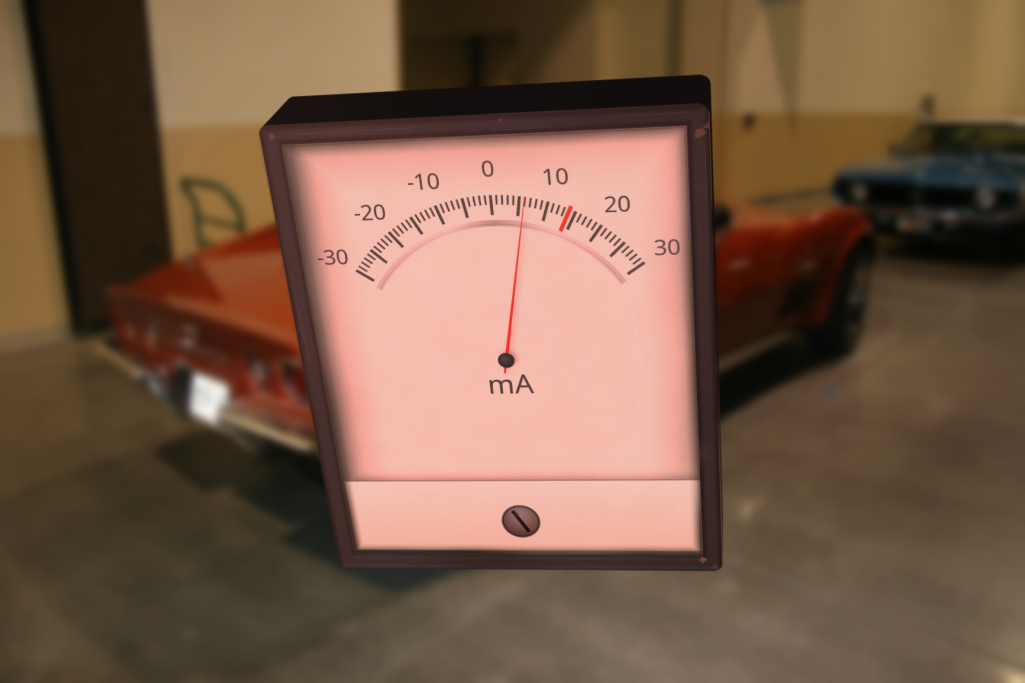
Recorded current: 6 mA
